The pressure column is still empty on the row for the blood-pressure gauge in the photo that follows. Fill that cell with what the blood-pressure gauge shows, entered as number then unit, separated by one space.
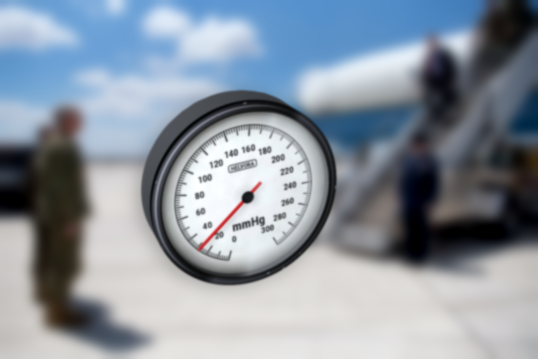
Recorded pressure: 30 mmHg
